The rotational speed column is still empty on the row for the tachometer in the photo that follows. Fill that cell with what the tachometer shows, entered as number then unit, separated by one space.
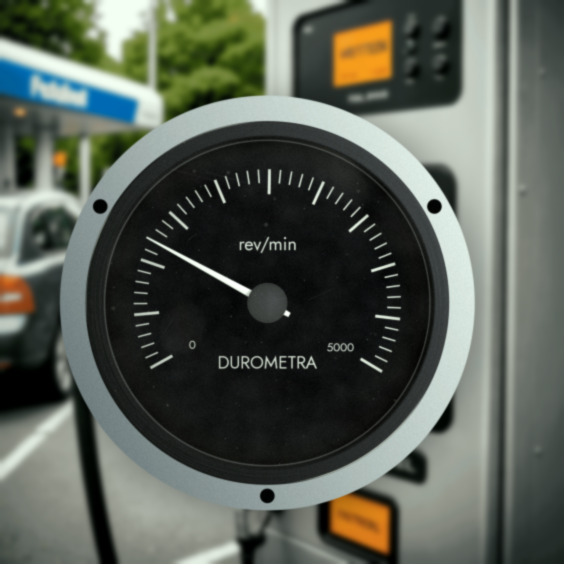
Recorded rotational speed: 1200 rpm
